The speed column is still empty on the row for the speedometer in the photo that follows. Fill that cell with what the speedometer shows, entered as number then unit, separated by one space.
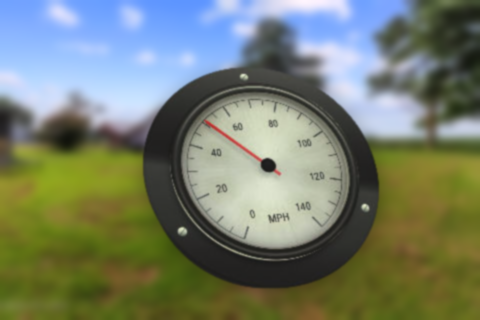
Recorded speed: 50 mph
